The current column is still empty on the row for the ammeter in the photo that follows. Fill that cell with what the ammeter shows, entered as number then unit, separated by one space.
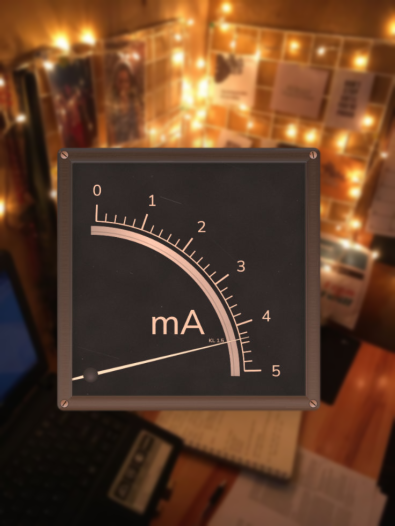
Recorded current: 4.3 mA
